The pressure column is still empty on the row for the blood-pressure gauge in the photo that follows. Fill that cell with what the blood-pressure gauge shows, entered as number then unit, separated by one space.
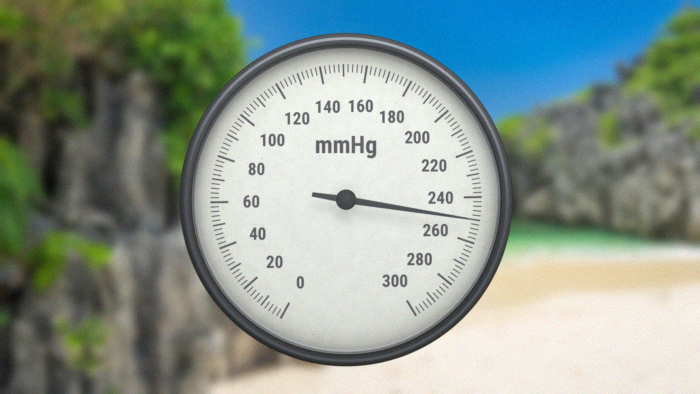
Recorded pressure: 250 mmHg
